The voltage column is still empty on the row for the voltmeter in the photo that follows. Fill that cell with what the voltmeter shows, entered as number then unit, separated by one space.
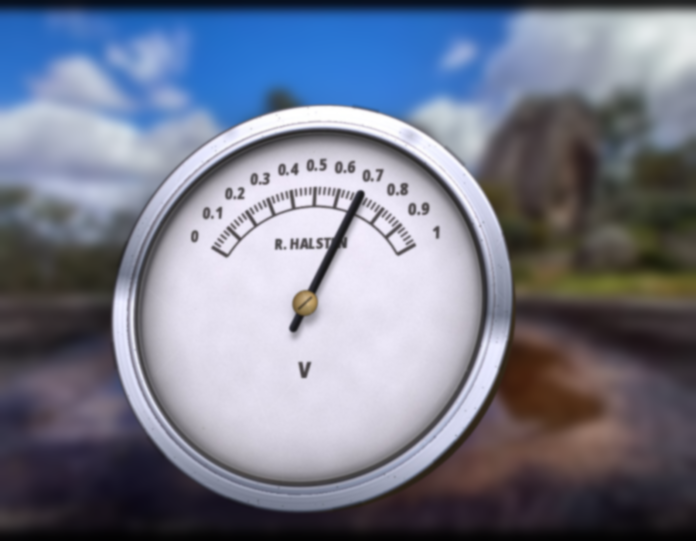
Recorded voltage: 0.7 V
